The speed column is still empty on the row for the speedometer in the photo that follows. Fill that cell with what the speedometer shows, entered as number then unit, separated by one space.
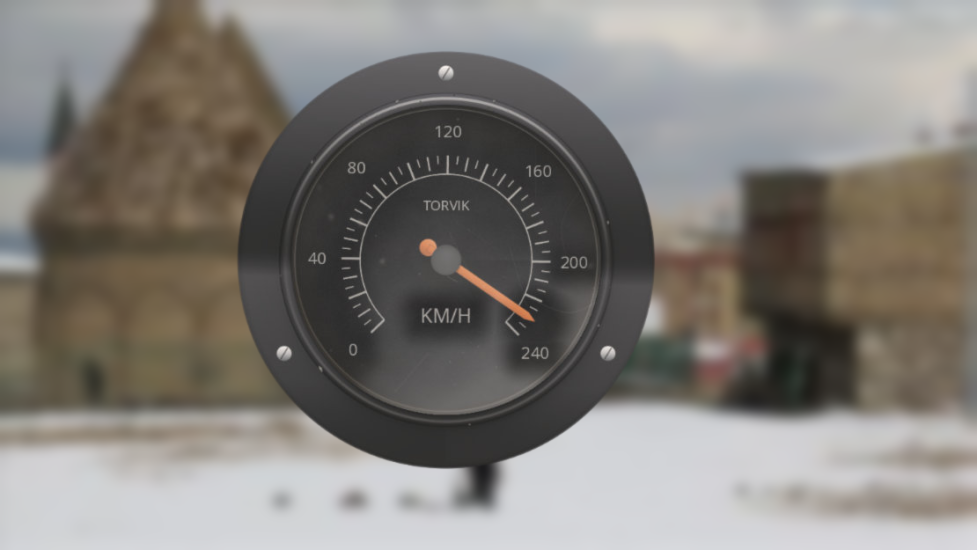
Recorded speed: 230 km/h
